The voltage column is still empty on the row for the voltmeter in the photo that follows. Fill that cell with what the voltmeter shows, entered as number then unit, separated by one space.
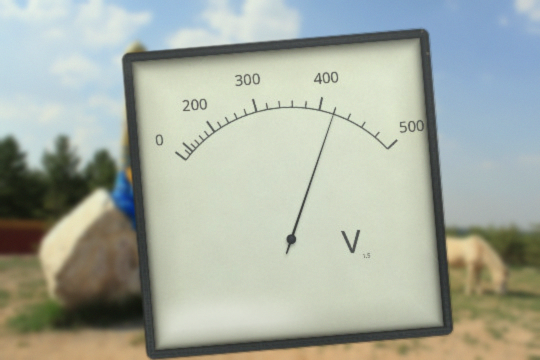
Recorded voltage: 420 V
